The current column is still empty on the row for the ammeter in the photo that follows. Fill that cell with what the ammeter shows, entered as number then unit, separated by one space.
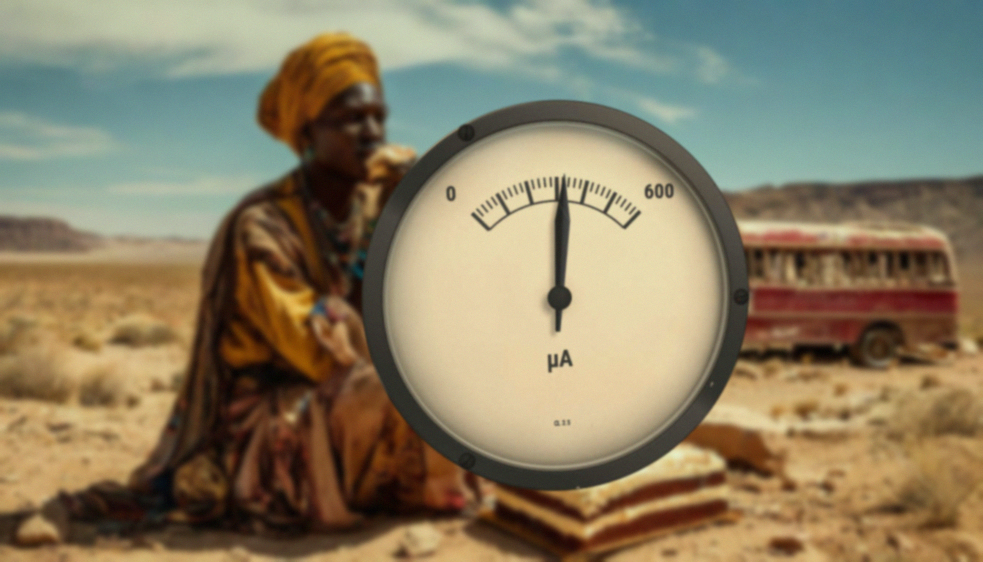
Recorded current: 320 µA
